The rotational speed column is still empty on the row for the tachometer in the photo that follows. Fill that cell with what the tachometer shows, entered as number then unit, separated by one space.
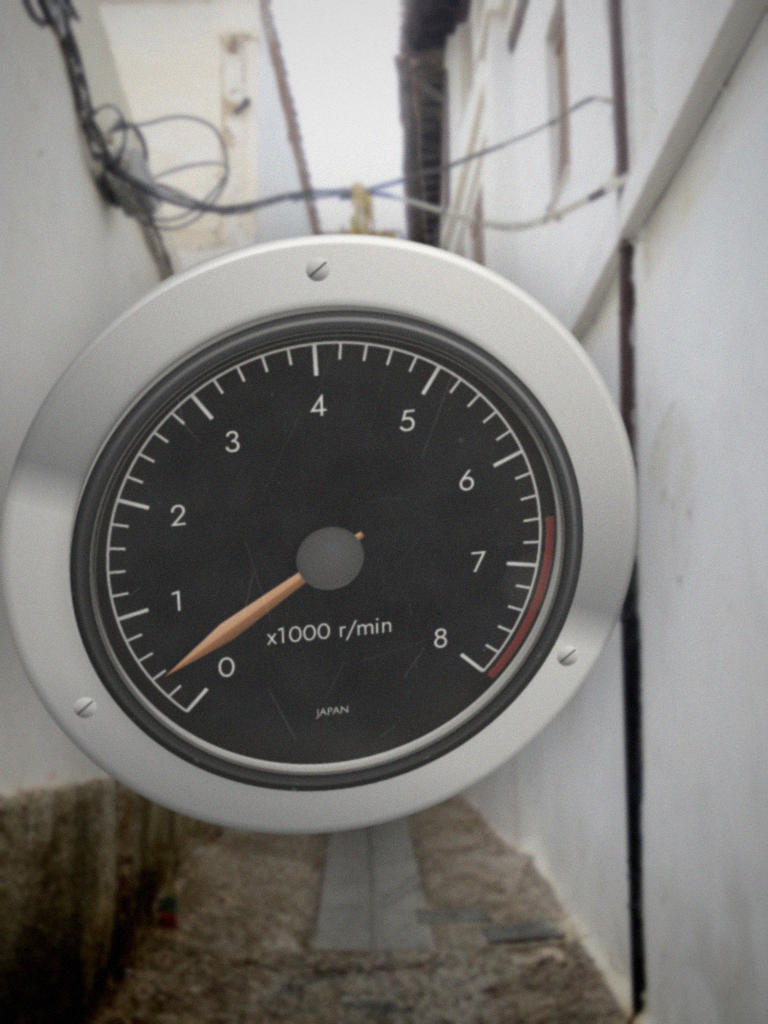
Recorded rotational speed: 400 rpm
